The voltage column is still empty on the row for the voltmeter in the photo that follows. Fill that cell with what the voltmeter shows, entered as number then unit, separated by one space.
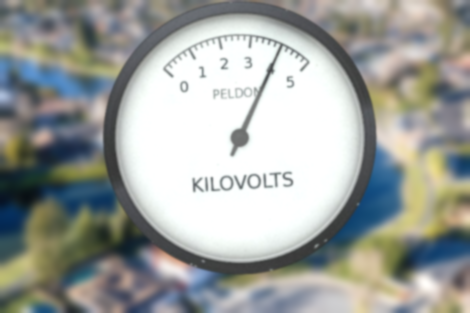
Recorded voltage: 4 kV
